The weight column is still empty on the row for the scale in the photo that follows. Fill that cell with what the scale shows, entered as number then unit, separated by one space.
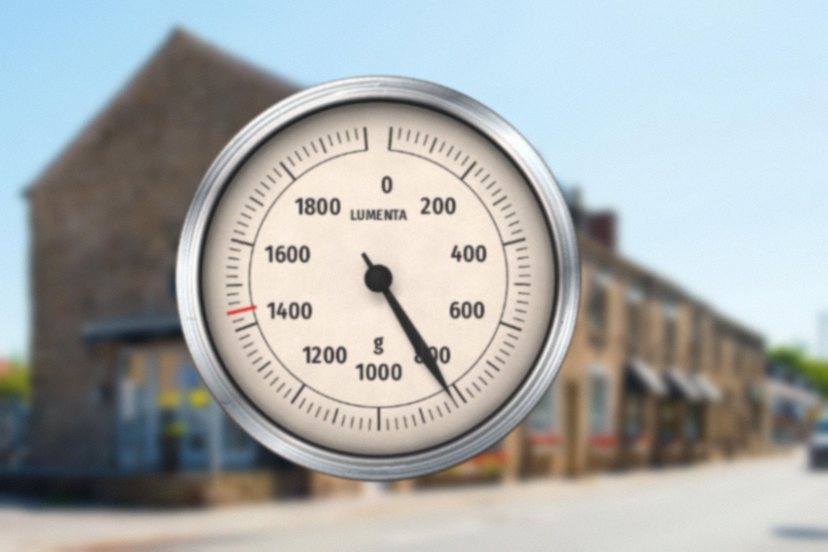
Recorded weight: 820 g
